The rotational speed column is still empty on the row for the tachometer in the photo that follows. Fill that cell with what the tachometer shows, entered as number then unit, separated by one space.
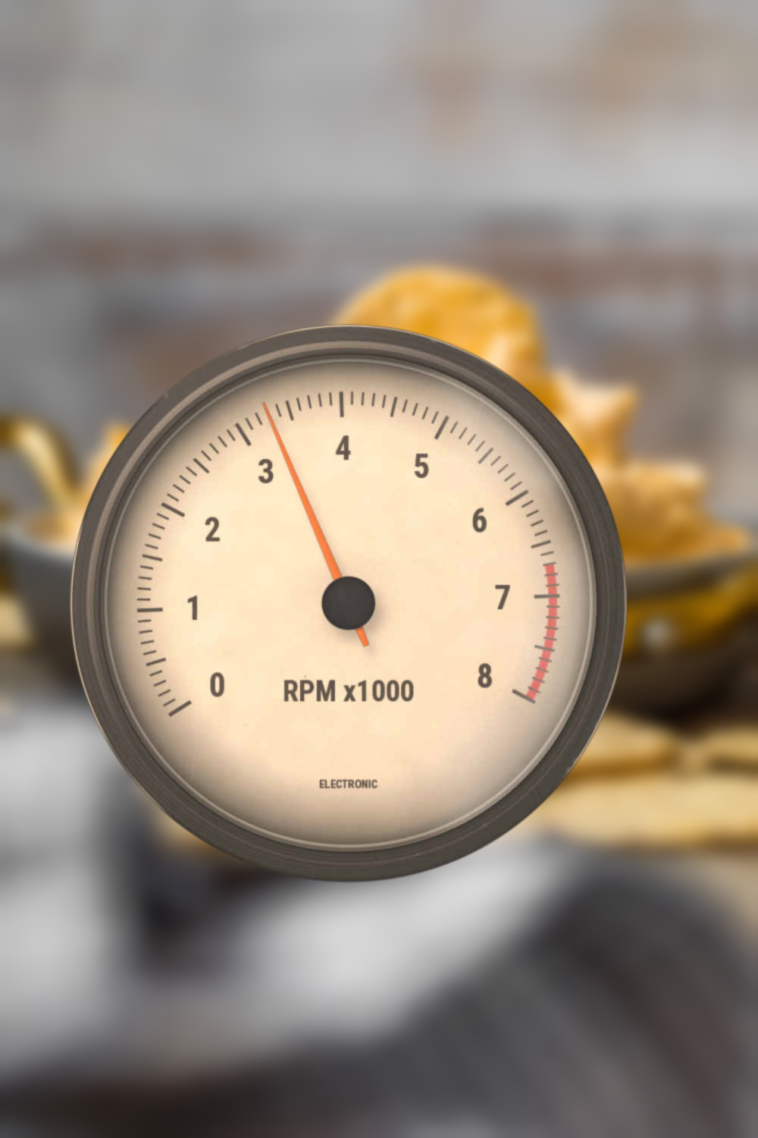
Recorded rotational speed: 3300 rpm
